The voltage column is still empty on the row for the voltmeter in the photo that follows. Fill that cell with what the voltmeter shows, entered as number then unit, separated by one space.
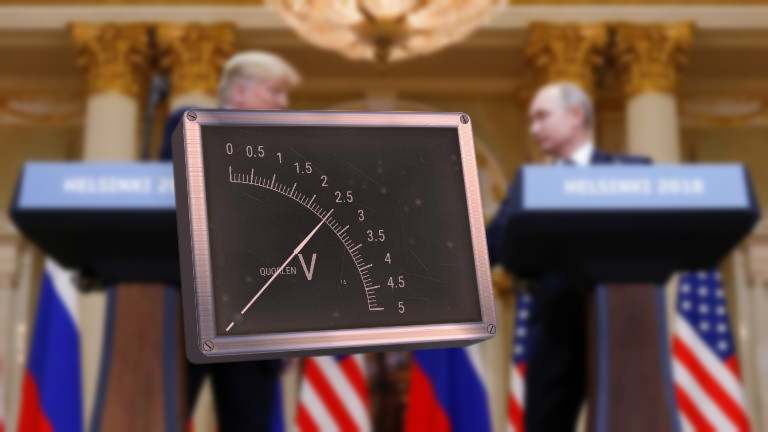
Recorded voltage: 2.5 V
